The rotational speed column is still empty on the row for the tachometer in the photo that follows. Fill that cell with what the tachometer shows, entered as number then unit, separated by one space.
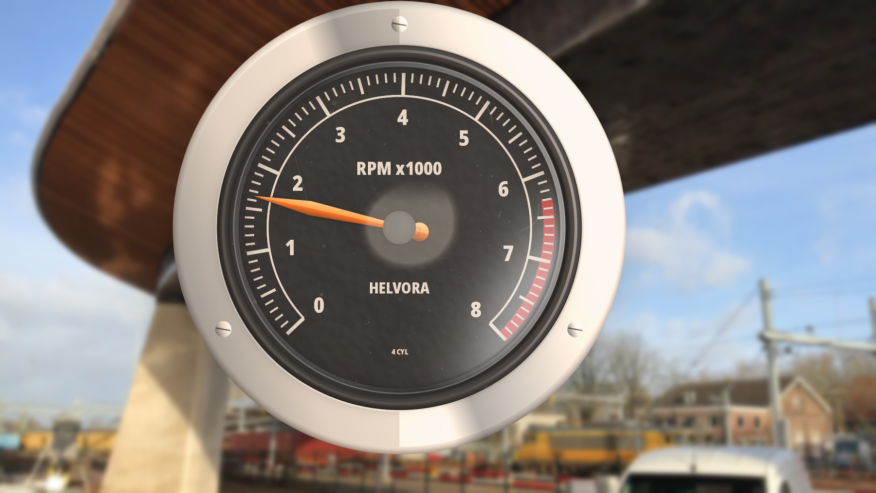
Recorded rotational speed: 1650 rpm
